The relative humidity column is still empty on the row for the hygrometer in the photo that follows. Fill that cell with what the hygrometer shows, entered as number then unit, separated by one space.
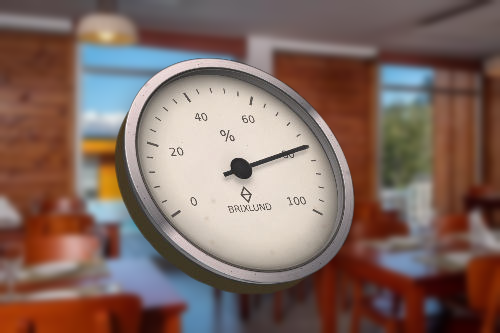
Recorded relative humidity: 80 %
